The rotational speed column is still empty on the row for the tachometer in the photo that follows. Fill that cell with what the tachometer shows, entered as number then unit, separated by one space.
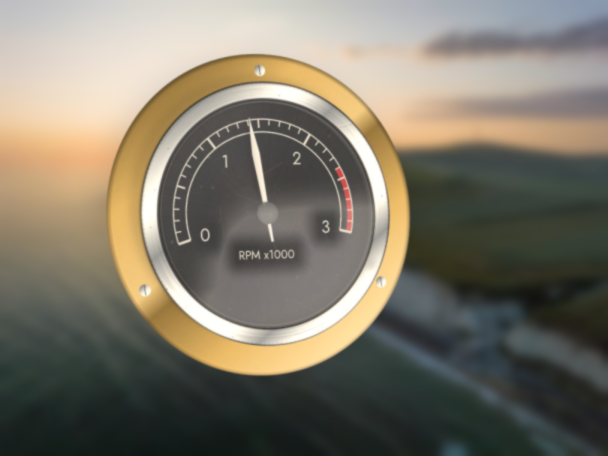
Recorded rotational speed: 1400 rpm
